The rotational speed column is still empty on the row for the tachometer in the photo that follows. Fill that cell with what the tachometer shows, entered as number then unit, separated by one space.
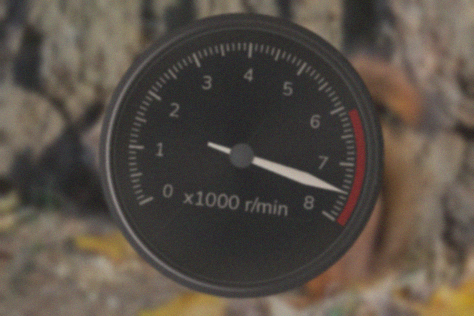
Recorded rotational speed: 7500 rpm
